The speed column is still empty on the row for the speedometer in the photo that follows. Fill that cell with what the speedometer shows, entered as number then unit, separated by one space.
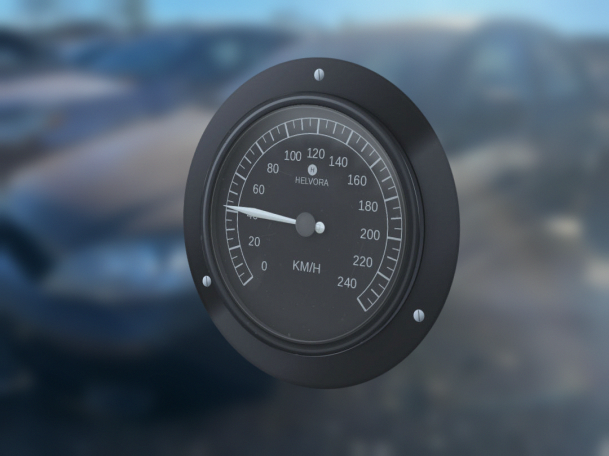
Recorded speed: 42.5 km/h
